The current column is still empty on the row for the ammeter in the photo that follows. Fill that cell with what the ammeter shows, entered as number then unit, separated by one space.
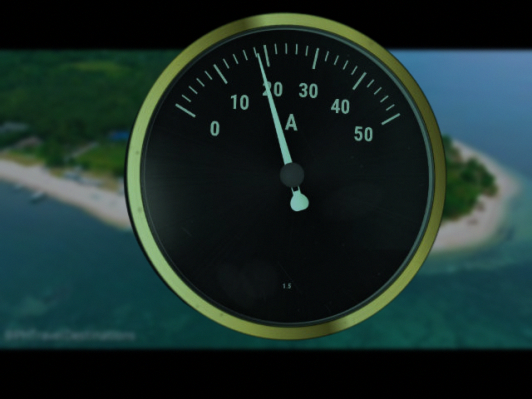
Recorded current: 18 A
